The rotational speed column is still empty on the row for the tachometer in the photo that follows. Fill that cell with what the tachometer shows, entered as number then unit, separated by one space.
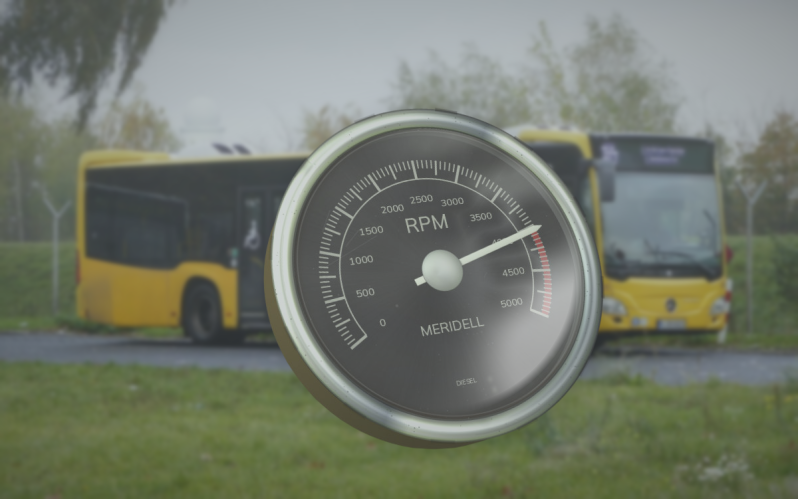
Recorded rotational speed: 4050 rpm
